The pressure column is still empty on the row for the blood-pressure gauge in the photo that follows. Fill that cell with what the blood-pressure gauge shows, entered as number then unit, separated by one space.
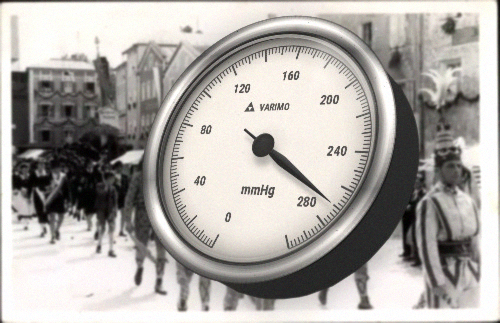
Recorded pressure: 270 mmHg
